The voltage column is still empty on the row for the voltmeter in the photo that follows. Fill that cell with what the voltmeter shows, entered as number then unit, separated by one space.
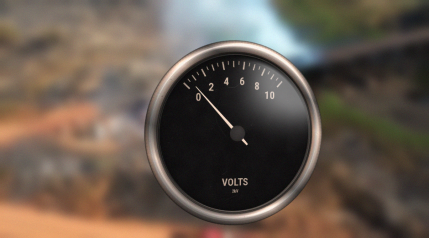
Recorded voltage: 0.5 V
